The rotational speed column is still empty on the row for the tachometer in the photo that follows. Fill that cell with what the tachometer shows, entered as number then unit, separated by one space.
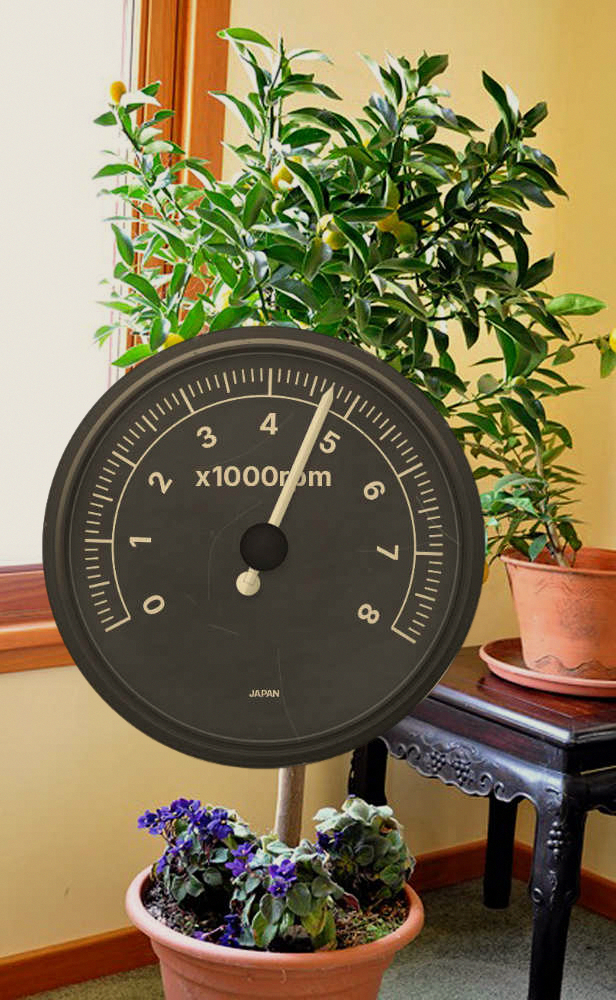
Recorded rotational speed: 4700 rpm
